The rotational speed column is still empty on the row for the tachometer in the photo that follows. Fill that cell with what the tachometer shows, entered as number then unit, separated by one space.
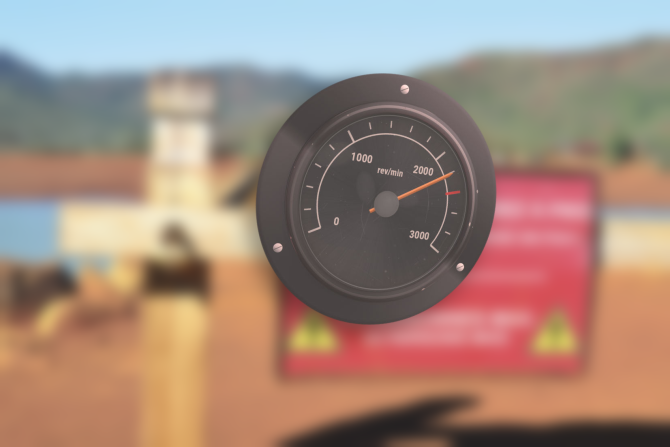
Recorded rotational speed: 2200 rpm
